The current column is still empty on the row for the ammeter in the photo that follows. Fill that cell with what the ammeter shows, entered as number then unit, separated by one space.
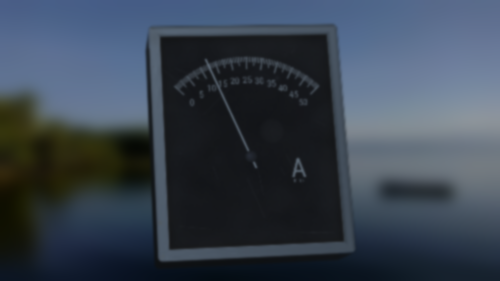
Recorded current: 12.5 A
